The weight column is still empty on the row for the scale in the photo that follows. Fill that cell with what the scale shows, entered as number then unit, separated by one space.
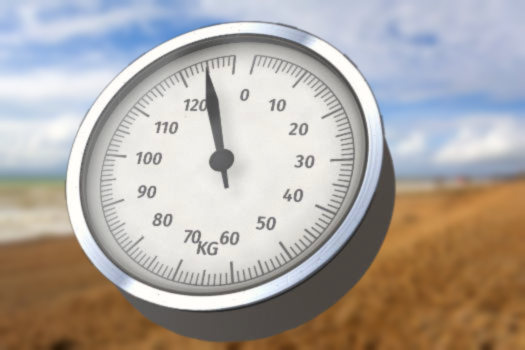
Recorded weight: 125 kg
